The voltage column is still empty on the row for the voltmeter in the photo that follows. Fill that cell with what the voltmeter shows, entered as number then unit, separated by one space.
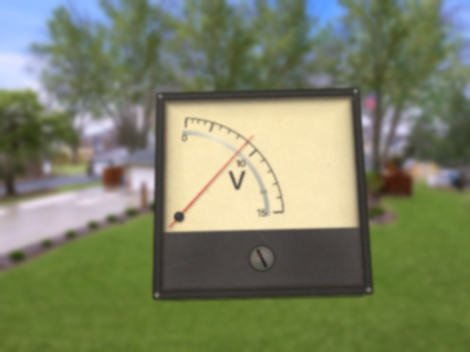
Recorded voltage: 9 V
